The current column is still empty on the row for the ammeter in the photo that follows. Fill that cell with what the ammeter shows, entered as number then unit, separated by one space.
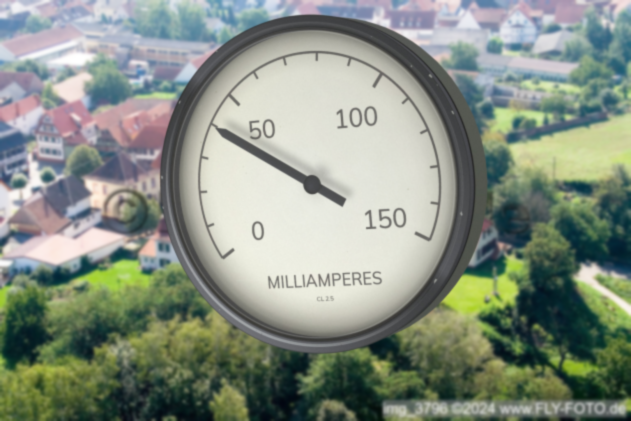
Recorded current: 40 mA
